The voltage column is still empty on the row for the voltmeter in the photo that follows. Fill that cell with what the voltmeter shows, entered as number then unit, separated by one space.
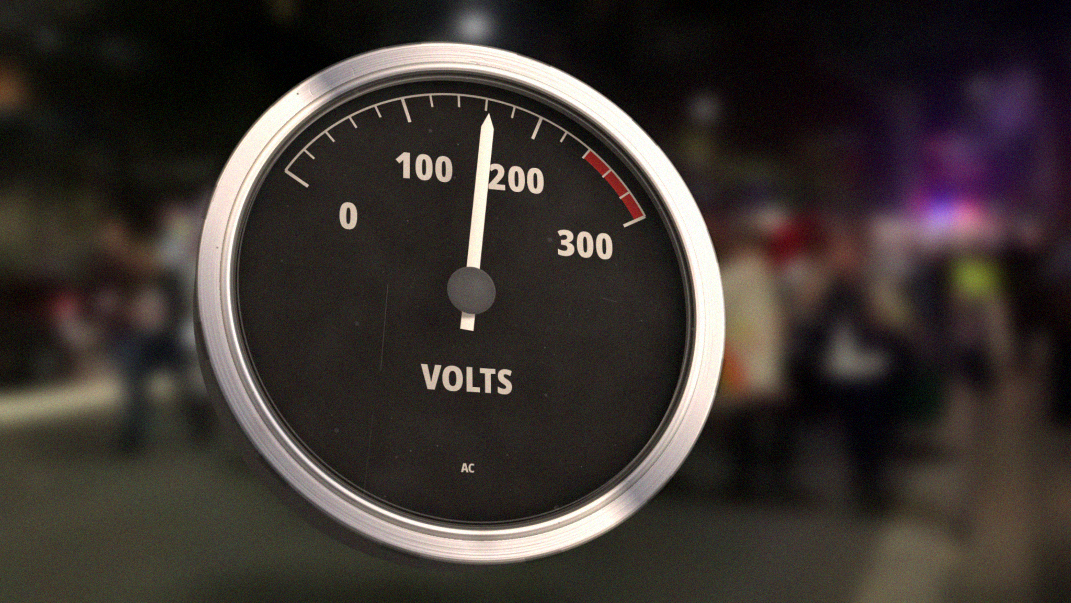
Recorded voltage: 160 V
